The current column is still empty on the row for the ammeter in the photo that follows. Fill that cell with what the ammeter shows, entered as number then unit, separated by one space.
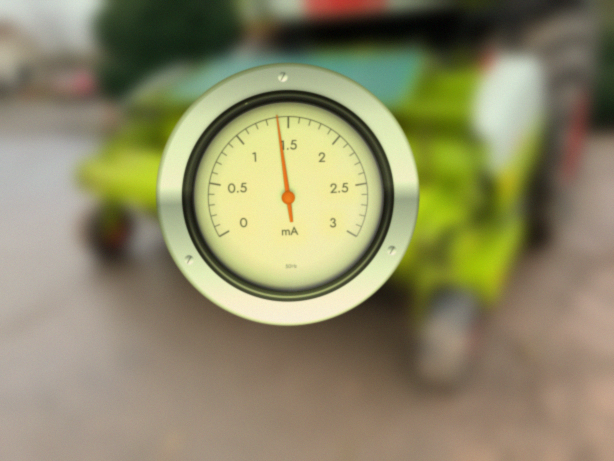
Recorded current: 1.4 mA
